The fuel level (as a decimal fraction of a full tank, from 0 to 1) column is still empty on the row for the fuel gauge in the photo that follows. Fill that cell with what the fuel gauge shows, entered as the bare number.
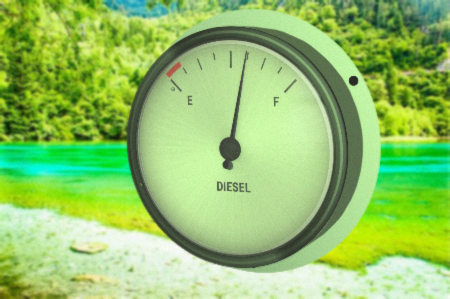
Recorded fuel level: 0.625
